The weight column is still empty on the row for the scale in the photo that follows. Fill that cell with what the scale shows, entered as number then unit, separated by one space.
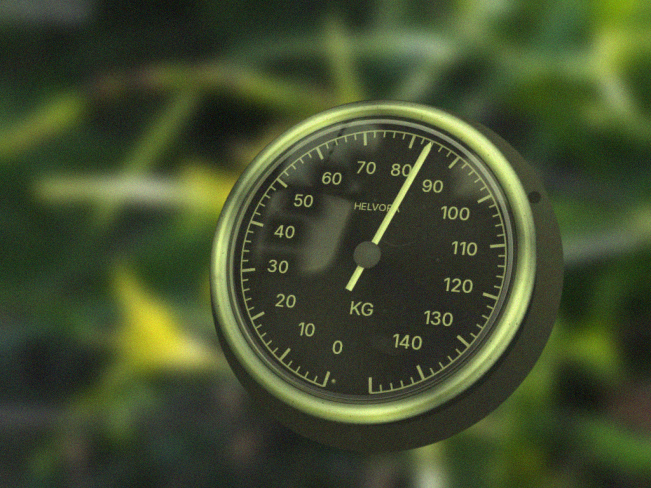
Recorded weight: 84 kg
